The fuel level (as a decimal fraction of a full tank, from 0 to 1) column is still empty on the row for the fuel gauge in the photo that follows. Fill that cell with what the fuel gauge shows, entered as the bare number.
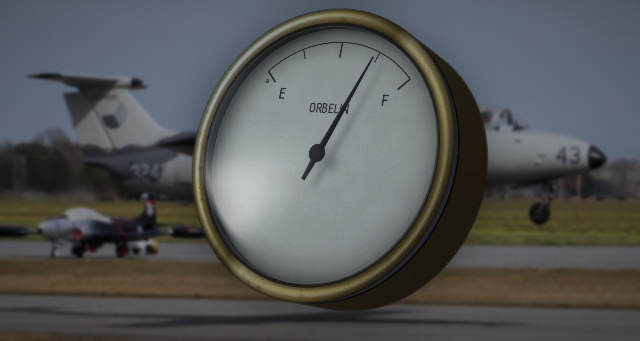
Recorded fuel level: 0.75
